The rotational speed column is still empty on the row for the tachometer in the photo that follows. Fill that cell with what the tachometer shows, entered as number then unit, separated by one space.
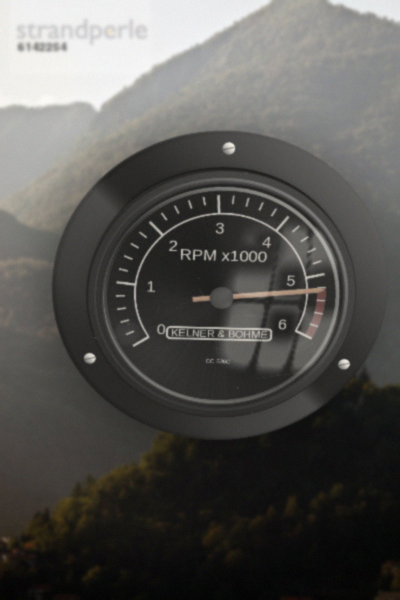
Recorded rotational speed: 5200 rpm
